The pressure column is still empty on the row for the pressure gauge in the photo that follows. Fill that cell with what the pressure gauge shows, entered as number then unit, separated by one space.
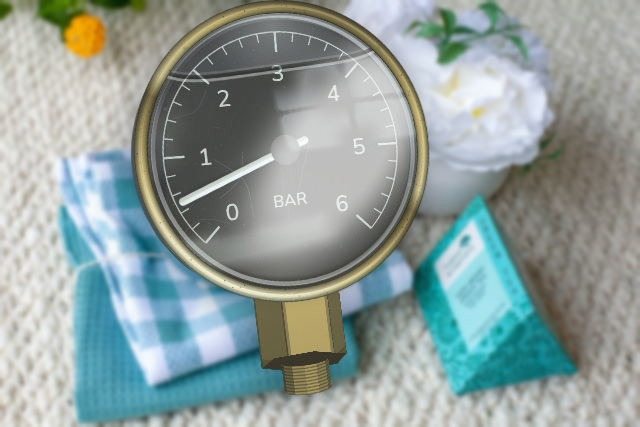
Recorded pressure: 0.5 bar
